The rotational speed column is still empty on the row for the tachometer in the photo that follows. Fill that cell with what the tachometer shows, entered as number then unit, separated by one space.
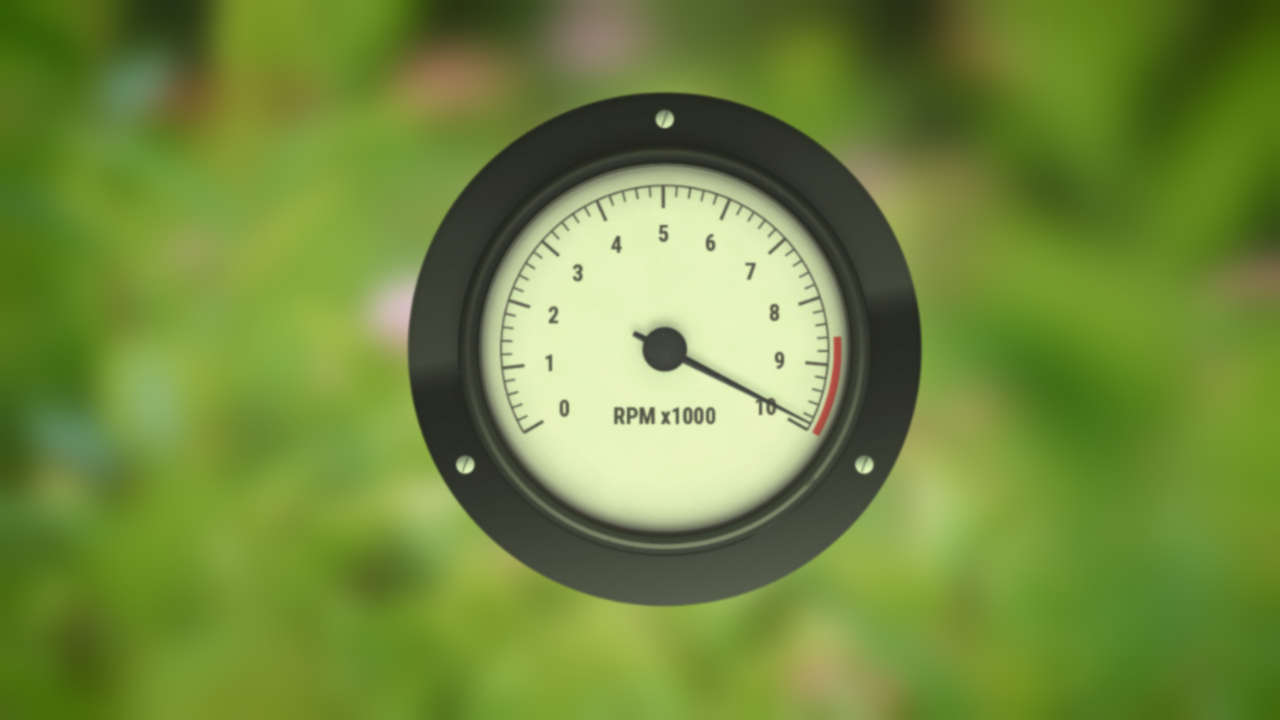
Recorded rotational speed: 9900 rpm
